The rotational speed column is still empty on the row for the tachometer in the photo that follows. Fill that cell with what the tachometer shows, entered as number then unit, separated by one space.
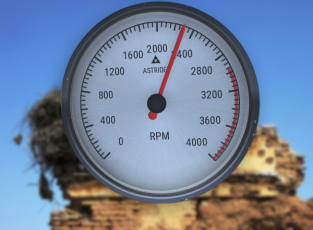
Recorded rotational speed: 2300 rpm
